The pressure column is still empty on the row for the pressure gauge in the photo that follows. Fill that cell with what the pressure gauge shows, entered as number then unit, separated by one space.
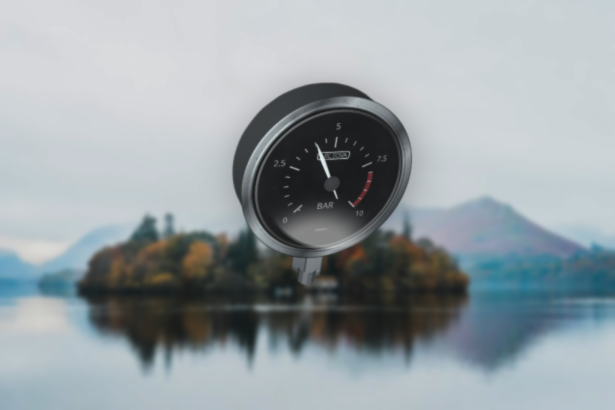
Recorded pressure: 4 bar
